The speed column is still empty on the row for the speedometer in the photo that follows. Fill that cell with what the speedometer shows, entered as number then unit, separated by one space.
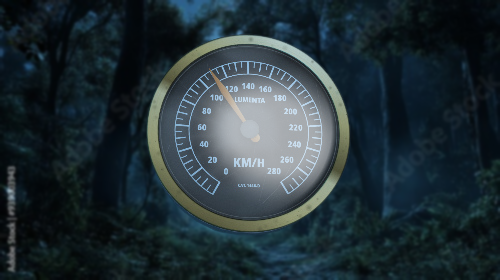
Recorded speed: 110 km/h
